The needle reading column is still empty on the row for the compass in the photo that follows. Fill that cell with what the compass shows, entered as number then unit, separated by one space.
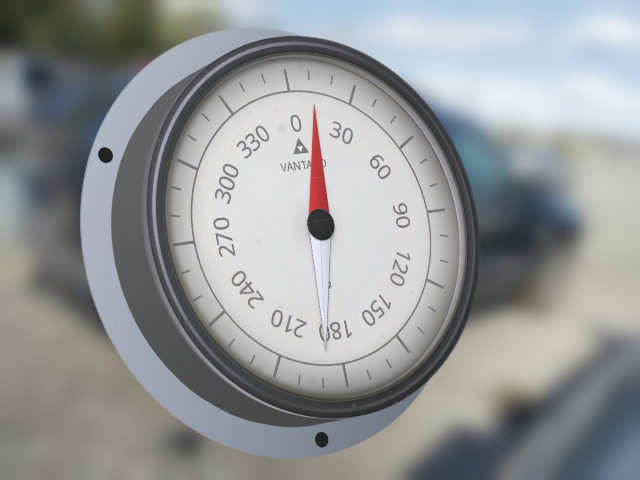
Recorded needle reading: 10 °
